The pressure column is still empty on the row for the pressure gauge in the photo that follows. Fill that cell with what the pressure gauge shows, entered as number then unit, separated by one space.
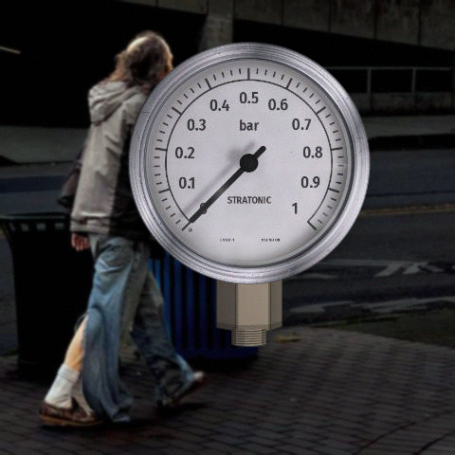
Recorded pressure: 0 bar
